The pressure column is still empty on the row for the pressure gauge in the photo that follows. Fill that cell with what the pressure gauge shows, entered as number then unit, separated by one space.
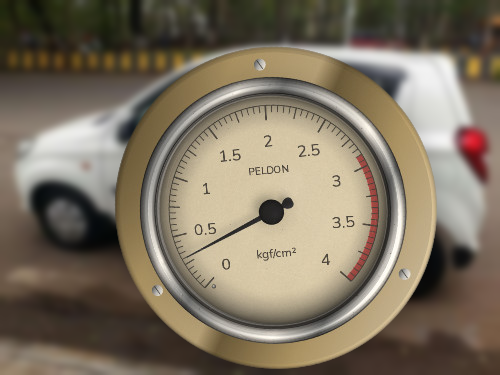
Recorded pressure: 0.3 kg/cm²
